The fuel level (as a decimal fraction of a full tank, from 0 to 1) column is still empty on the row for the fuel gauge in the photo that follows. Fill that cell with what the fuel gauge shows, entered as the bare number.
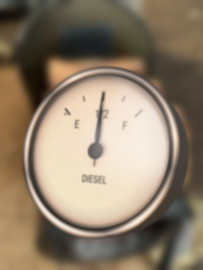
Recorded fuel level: 0.5
